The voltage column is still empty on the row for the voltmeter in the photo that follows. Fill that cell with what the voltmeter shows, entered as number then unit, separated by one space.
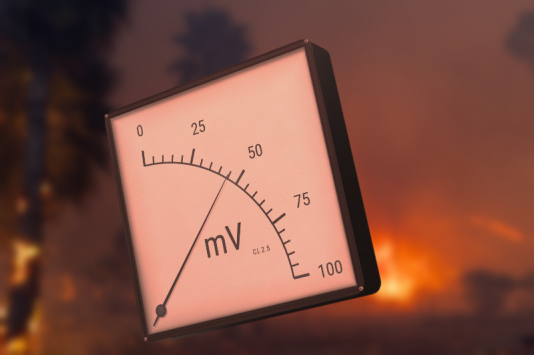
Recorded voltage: 45 mV
